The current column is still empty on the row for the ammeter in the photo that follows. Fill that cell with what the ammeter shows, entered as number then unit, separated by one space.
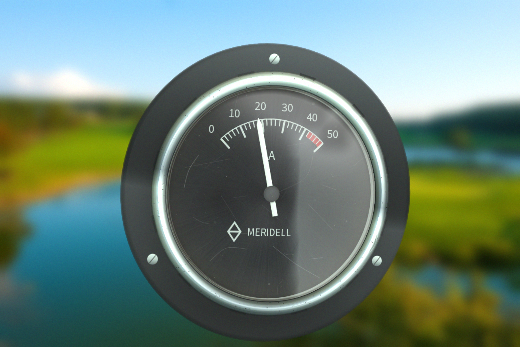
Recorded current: 18 A
